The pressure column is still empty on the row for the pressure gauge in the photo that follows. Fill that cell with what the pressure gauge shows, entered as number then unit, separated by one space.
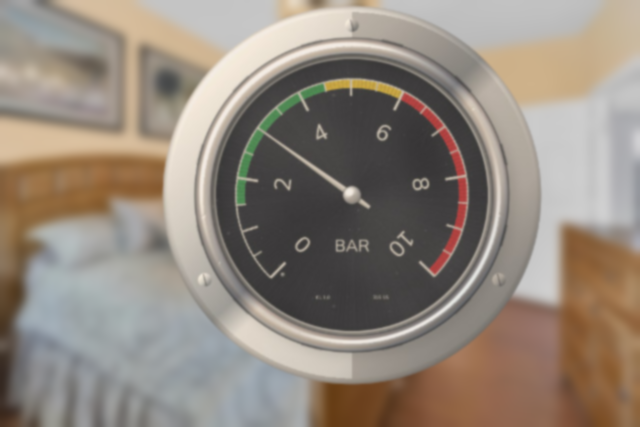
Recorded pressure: 3 bar
